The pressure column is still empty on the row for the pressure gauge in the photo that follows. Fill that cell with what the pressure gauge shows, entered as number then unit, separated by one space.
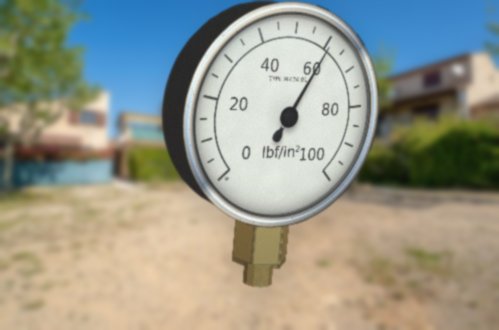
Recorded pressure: 60 psi
